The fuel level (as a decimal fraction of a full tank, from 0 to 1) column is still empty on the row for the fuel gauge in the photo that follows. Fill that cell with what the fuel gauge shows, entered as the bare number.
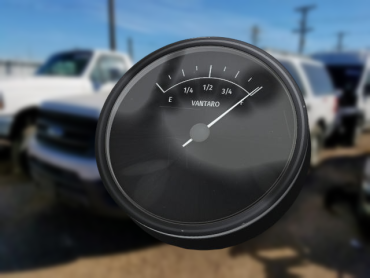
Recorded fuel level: 1
